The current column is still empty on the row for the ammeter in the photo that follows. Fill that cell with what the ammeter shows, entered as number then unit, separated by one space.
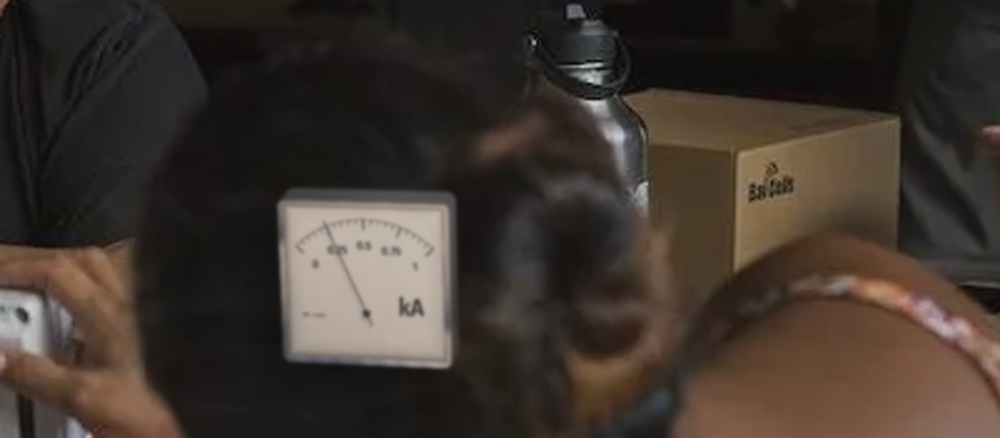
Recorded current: 0.25 kA
